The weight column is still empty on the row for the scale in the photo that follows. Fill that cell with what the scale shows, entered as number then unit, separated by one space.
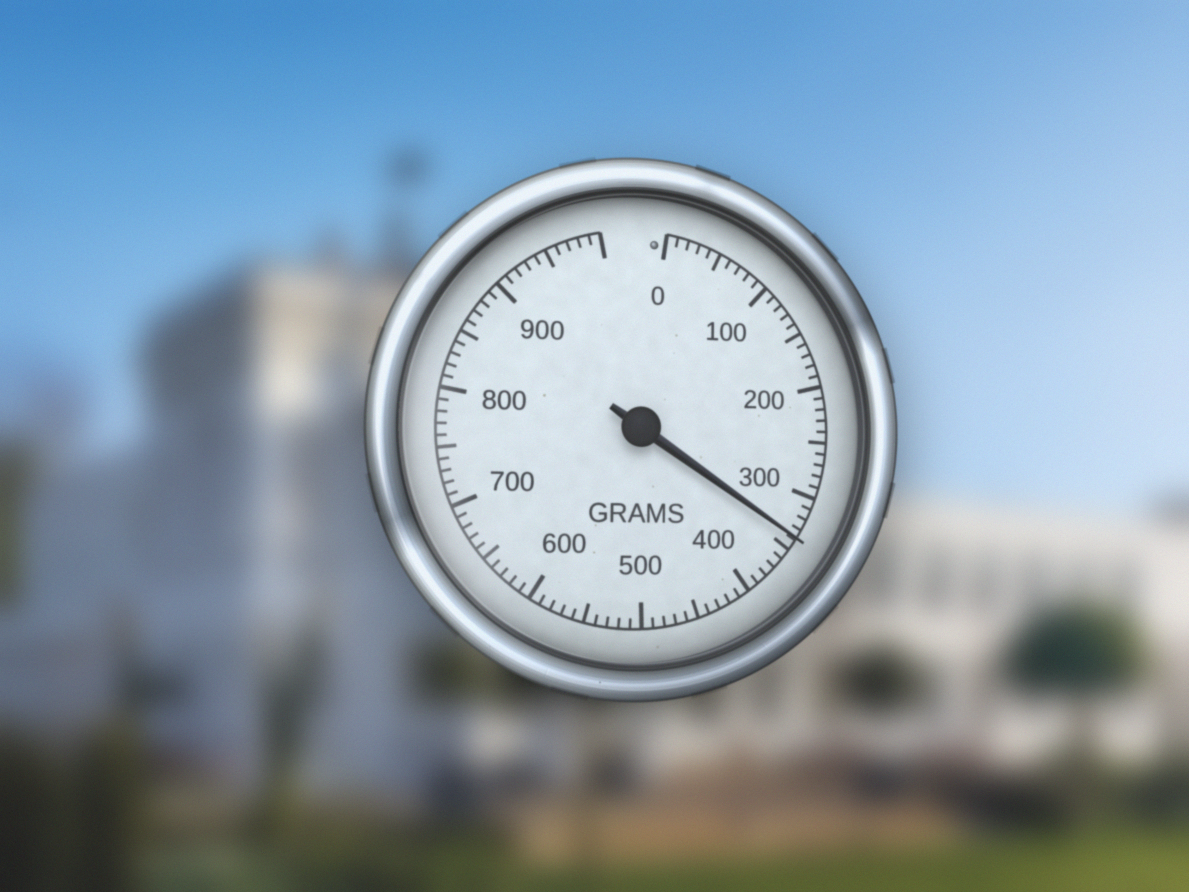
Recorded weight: 340 g
